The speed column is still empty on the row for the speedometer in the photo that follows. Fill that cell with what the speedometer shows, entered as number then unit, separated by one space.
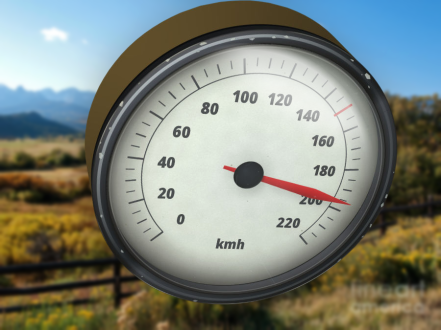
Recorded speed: 195 km/h
